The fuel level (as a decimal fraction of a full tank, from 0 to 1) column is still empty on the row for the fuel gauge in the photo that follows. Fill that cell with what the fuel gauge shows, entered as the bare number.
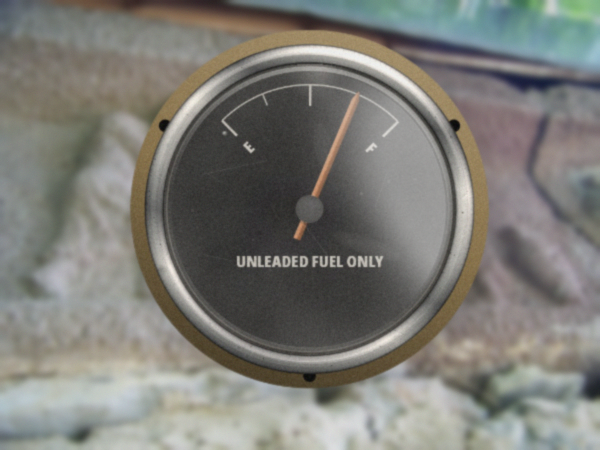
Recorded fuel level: 0.75
